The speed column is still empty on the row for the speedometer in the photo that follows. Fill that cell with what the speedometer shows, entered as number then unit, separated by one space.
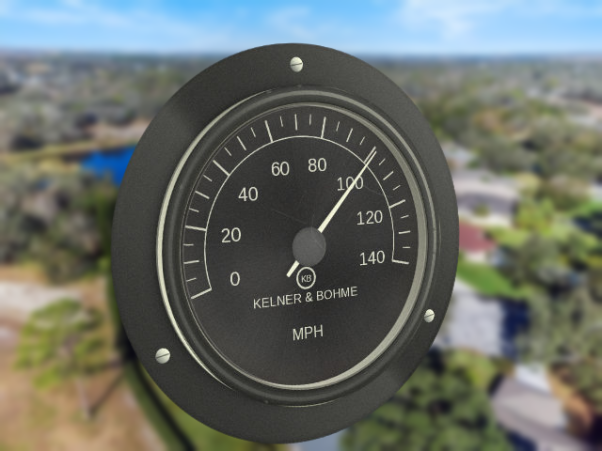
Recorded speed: 100 mph
